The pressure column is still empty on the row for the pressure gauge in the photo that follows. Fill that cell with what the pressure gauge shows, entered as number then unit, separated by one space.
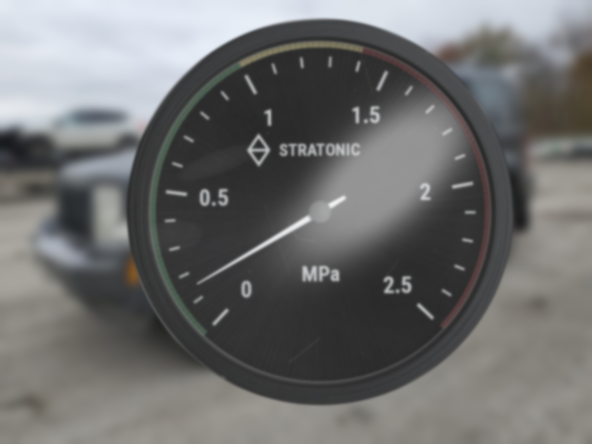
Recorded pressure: 0.15 MPa
